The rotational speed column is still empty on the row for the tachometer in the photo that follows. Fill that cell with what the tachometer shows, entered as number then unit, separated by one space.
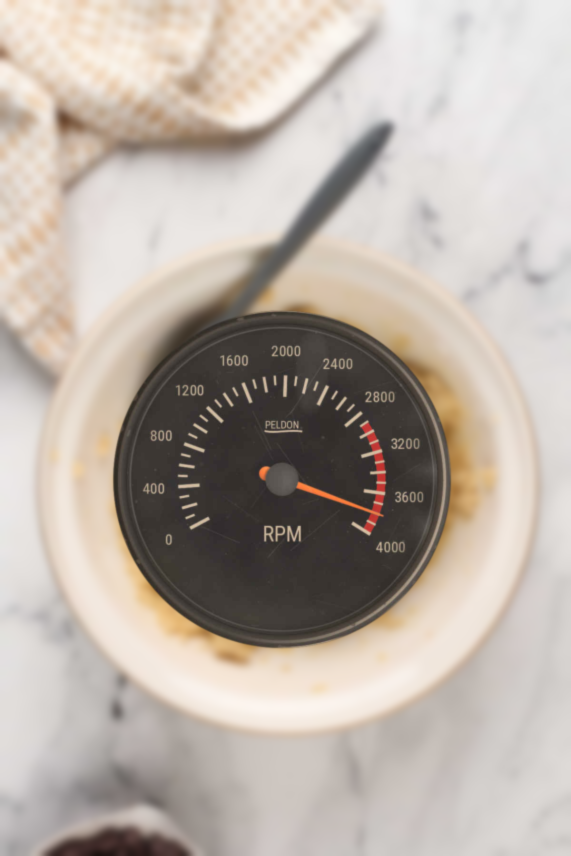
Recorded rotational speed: 3800 rpm
